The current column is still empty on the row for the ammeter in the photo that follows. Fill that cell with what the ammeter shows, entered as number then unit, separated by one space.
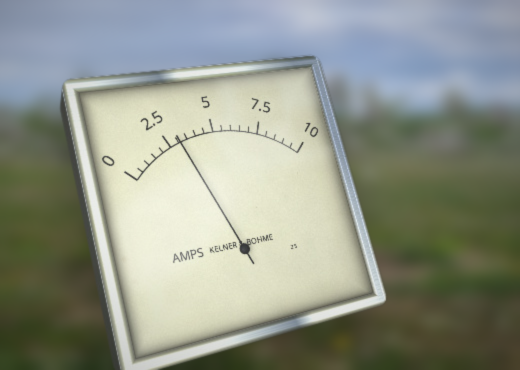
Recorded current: 3 A
